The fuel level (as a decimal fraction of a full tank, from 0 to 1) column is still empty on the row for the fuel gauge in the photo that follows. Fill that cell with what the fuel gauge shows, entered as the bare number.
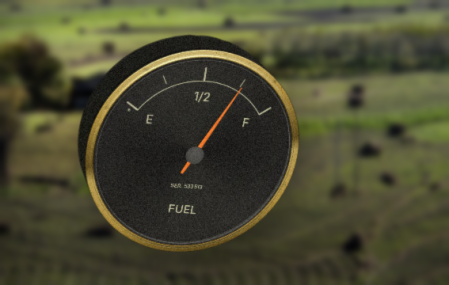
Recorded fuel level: 0.75
